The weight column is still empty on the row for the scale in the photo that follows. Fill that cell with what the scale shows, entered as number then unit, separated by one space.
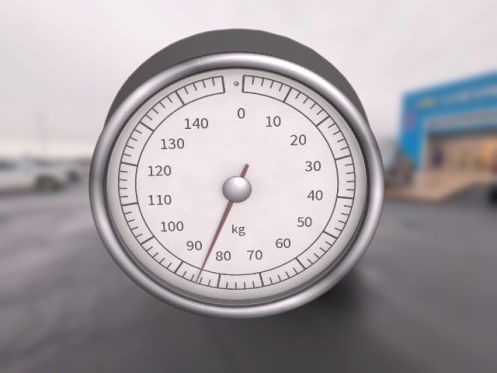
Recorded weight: 85 kg
